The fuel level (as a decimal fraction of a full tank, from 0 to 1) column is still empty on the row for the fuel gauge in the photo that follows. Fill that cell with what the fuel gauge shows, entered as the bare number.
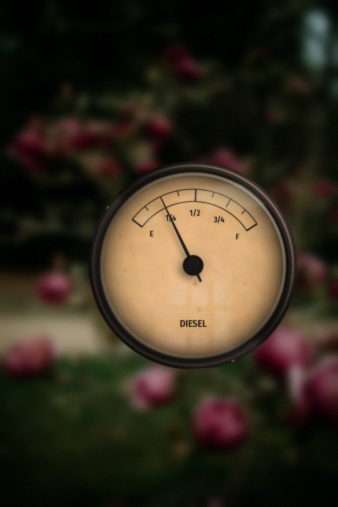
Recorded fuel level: 0.25
